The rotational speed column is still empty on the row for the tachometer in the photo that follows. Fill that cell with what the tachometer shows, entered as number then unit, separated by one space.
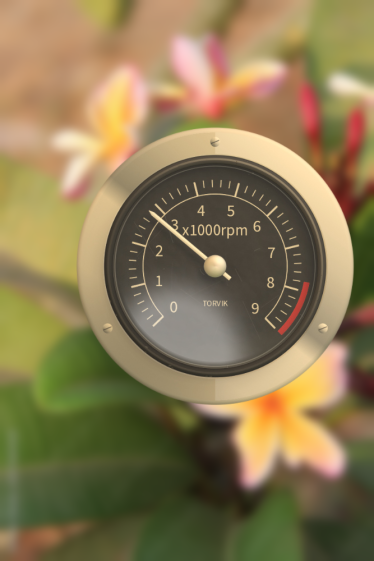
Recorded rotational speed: 2800 rpm
